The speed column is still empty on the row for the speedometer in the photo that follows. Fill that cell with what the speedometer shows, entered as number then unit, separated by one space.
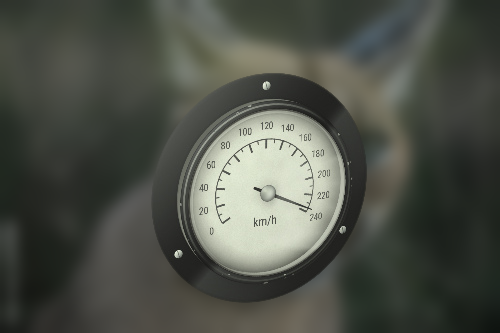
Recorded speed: 235 km/h
